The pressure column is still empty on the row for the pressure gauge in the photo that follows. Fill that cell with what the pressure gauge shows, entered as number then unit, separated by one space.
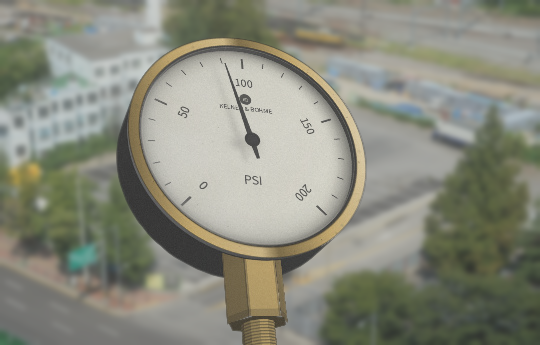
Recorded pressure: 90 psi
